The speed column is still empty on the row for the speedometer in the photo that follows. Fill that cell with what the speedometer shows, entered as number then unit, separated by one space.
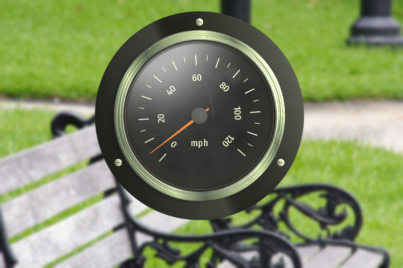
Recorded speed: 5 mph
